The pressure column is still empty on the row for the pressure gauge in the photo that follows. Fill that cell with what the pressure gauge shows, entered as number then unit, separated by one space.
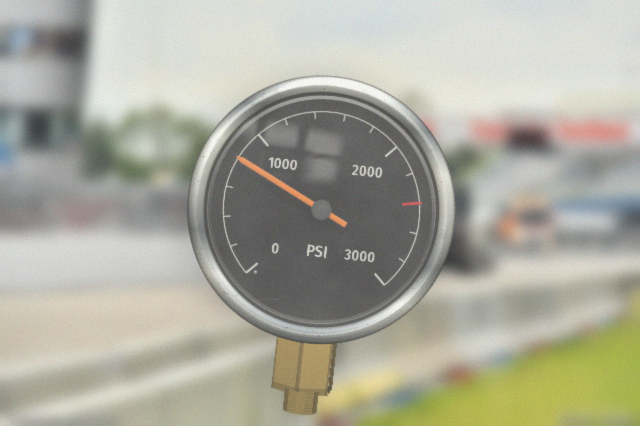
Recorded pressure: 800 psi
